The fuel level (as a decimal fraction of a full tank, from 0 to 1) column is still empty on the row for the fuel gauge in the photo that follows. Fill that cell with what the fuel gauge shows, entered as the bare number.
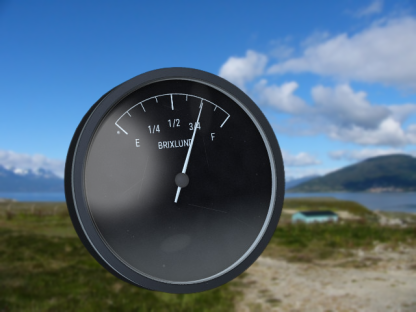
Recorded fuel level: 0.75
